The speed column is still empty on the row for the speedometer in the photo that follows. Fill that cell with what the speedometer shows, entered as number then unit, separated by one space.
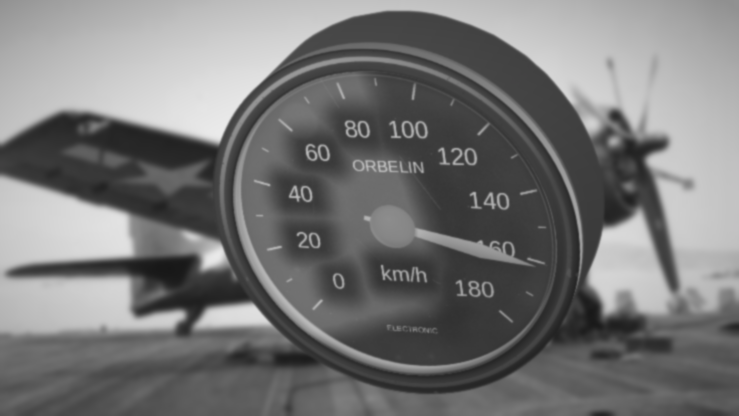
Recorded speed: 160 km/h
